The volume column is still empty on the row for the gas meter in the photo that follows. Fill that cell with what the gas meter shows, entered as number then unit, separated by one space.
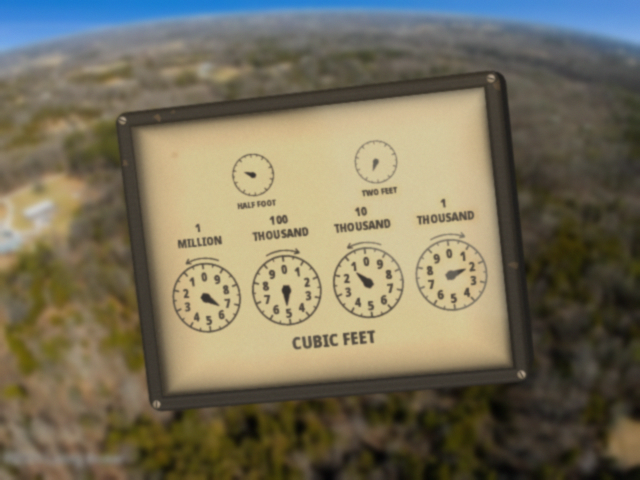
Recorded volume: 651200 ft³
